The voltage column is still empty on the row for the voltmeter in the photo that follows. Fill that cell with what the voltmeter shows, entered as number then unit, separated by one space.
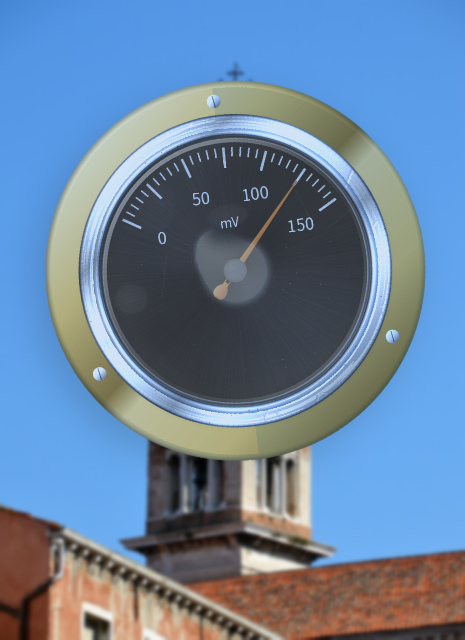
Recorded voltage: 125 mV
